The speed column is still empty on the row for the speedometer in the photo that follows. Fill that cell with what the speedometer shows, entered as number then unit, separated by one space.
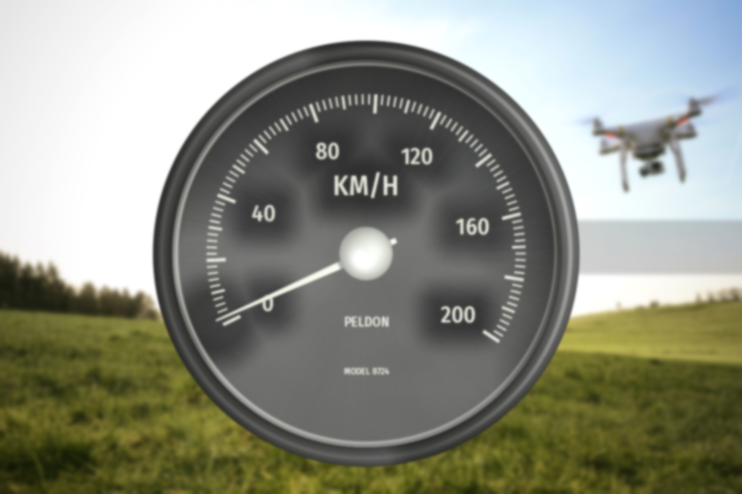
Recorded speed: 2 km/h
